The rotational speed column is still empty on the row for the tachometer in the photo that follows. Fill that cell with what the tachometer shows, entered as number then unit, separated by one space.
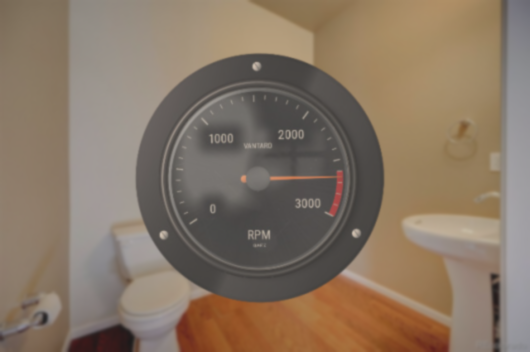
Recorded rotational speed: 2650 rpm
